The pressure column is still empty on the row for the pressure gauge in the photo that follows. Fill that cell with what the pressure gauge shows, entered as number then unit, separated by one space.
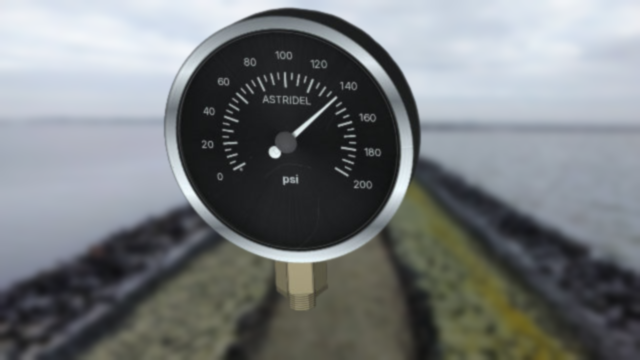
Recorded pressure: 140 psi
